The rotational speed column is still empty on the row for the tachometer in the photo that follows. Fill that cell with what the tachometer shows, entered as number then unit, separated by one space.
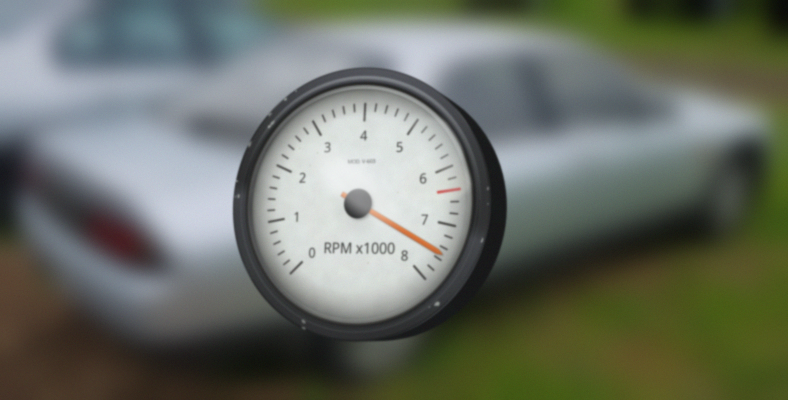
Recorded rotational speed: 7500 rpm
